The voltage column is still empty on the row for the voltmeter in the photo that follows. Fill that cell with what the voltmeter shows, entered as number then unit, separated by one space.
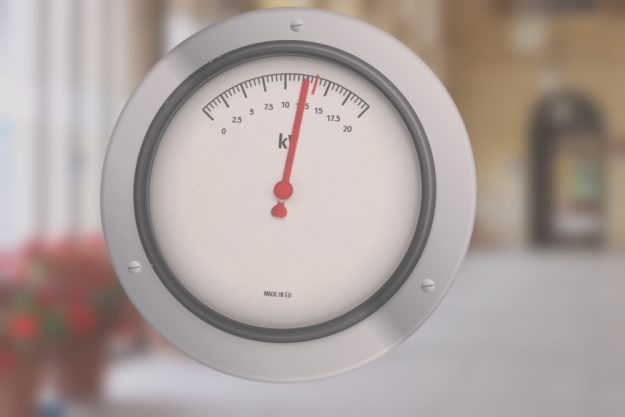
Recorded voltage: 12.5 kV
